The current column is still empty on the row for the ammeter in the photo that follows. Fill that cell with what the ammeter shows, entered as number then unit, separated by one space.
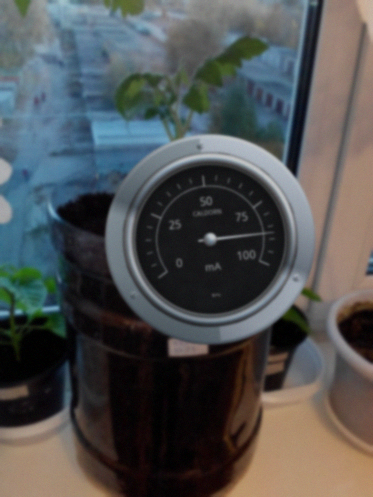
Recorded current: 87.5 mA
